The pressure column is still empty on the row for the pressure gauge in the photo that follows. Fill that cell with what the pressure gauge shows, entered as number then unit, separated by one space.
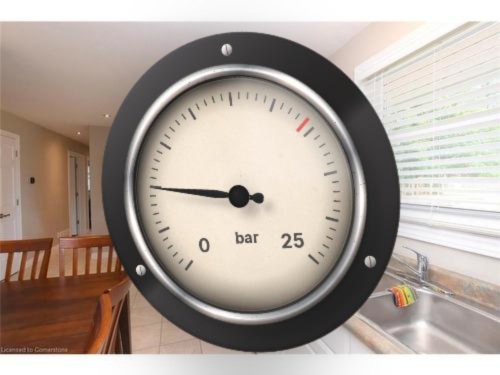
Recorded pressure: 5 bar
